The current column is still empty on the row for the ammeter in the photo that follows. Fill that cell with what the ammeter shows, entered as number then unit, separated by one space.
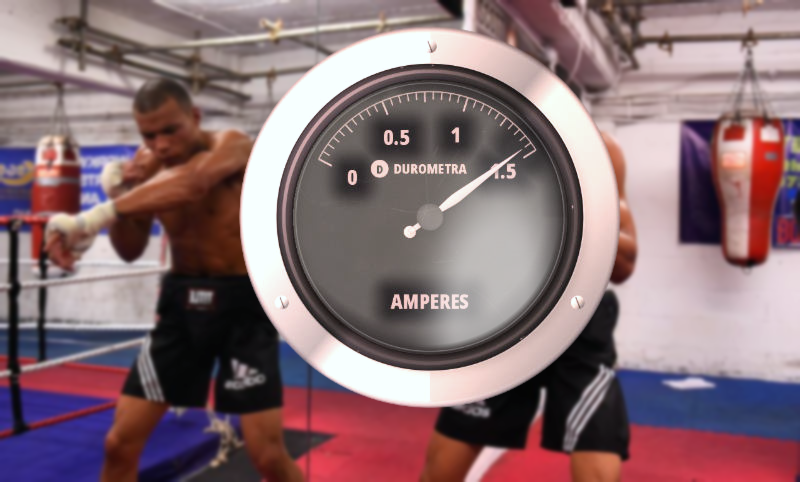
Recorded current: 1.45 A
